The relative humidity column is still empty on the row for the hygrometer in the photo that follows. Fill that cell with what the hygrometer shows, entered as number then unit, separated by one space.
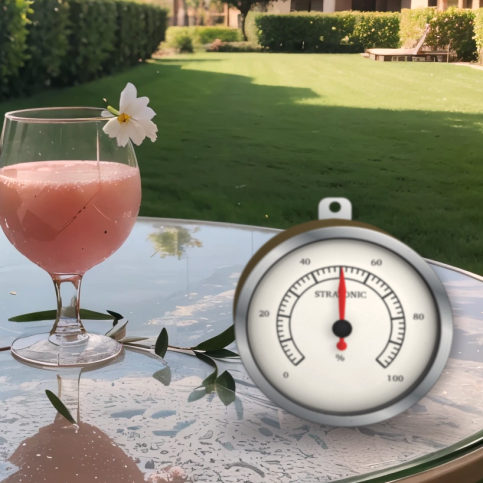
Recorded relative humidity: 50 %
